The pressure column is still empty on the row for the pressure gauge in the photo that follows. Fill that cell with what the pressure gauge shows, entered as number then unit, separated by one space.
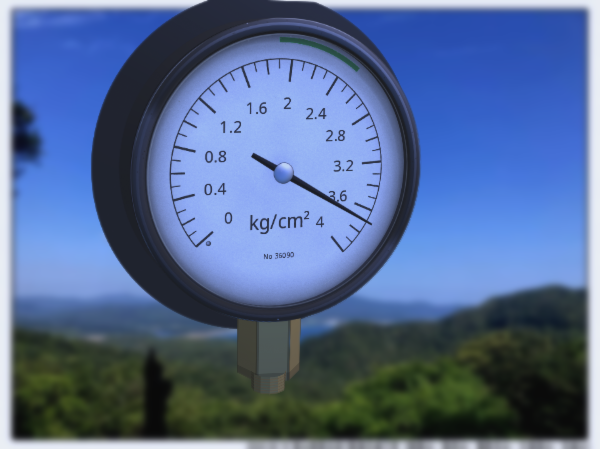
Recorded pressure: 3.7 kg/cm²
